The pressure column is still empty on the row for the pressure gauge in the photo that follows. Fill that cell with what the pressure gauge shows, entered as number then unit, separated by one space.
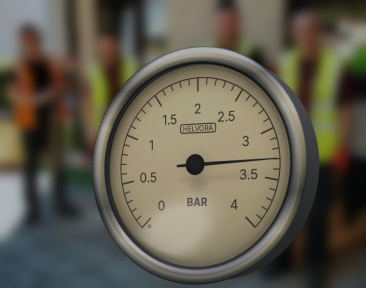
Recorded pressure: 3.3 bar
